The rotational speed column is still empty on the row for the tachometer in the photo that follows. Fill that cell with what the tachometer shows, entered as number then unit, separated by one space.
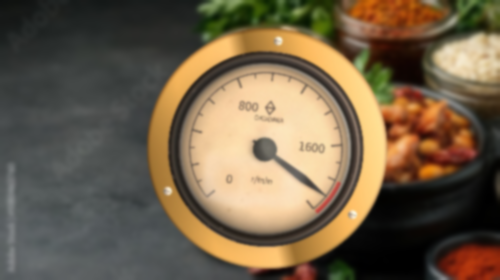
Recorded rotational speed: 1900 rpm
